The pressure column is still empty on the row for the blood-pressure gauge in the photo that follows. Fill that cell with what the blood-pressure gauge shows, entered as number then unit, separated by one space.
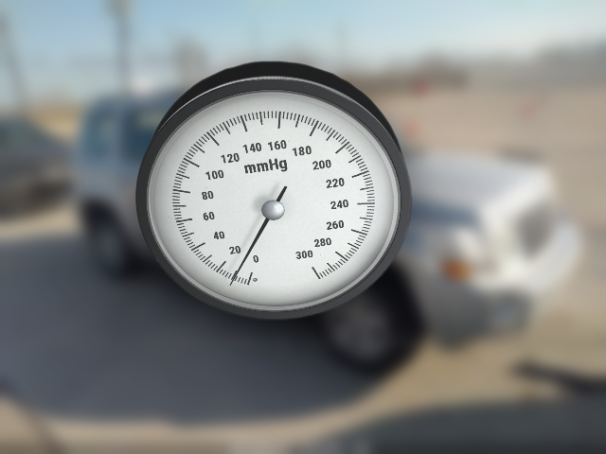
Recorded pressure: 10 mmHg
